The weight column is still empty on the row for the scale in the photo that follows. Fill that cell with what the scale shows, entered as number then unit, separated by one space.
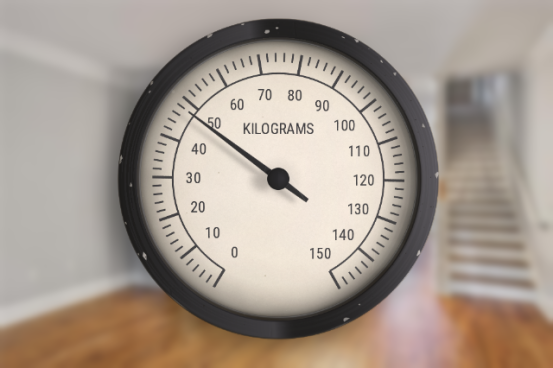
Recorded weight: 48 kg
